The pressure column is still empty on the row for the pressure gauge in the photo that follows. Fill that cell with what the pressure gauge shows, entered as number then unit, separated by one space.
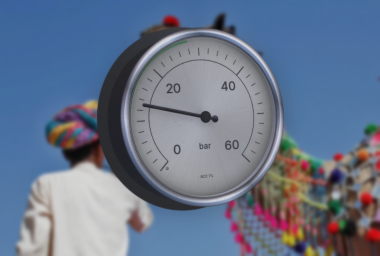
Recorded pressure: 13 bar
